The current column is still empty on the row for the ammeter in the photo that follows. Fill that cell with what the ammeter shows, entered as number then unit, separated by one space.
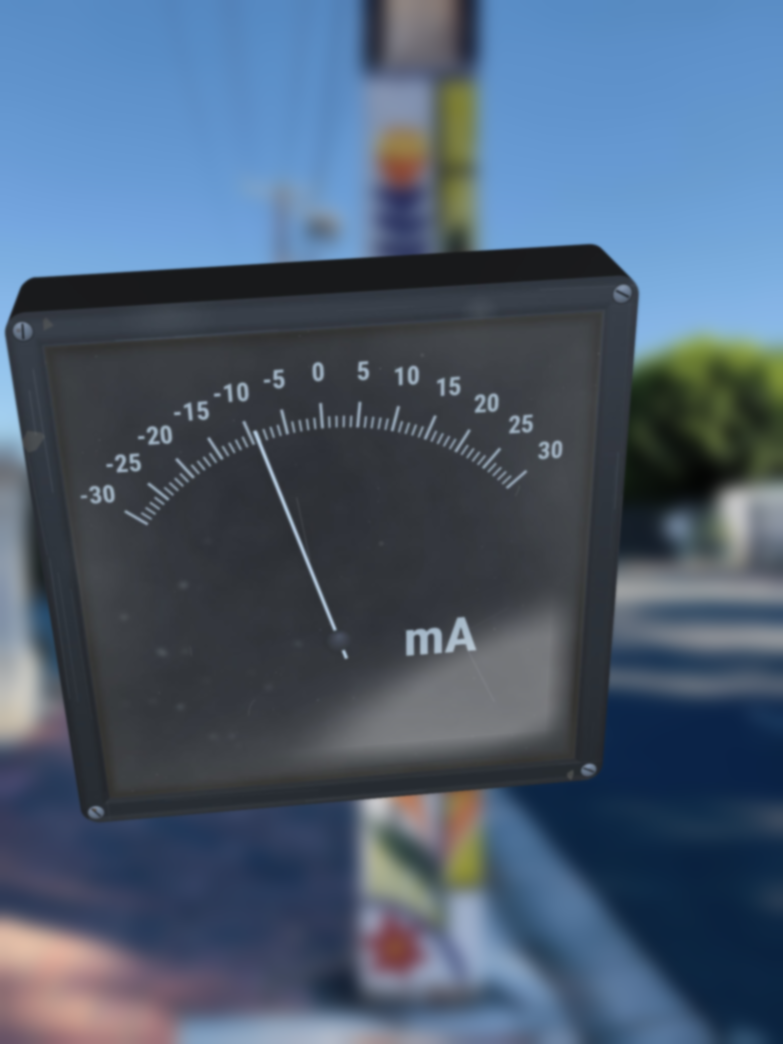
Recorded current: -9 mA
